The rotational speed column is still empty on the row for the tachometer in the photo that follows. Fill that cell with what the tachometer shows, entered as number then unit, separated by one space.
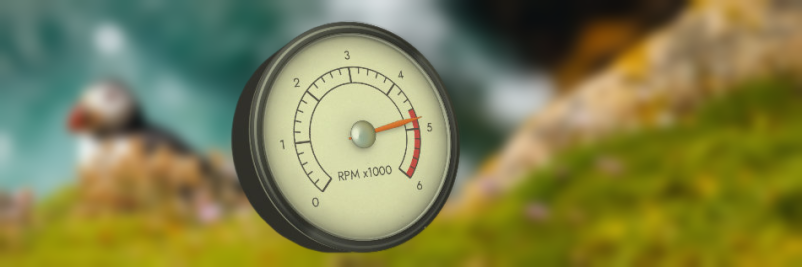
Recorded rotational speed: 4800 rpm
